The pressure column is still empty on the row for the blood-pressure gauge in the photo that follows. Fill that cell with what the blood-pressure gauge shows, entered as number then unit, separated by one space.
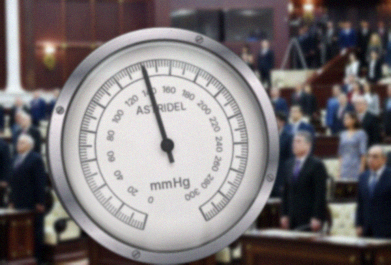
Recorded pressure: 140 mmHg
